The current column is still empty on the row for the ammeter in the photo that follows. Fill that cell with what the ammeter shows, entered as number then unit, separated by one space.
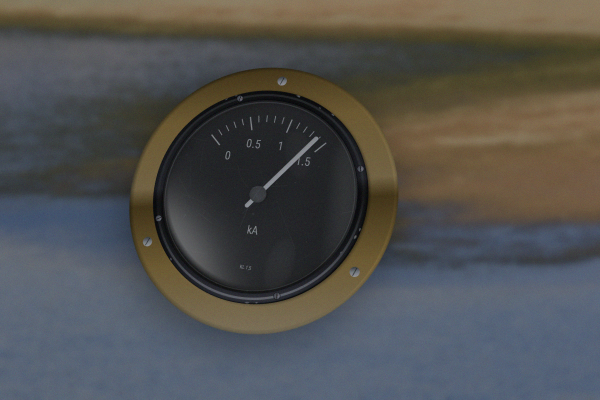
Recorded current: 1.4 kA
